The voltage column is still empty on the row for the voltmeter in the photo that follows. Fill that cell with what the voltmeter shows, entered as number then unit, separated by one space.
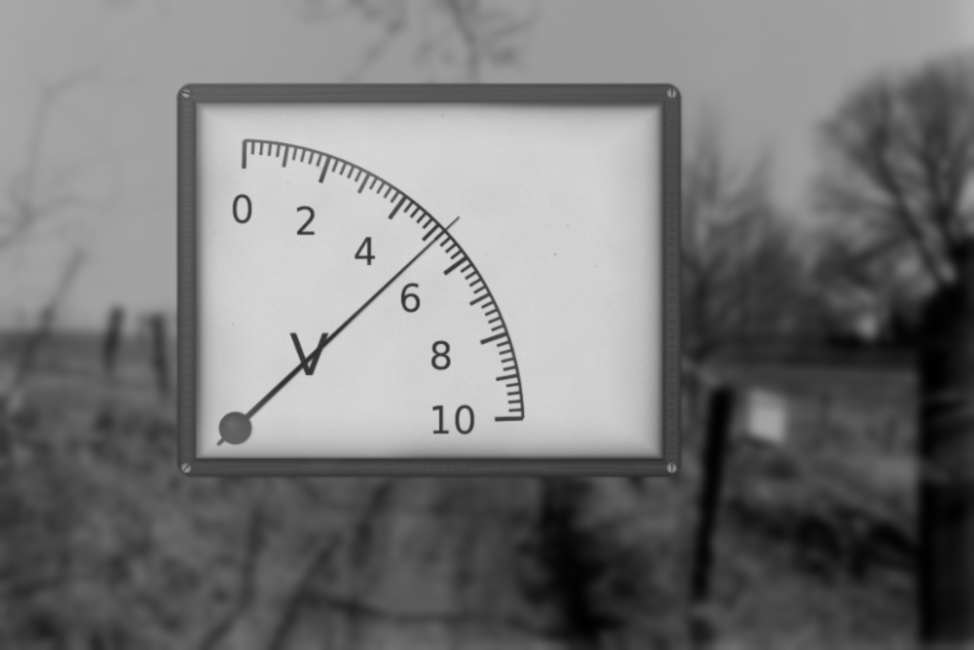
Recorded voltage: 5.2 V
